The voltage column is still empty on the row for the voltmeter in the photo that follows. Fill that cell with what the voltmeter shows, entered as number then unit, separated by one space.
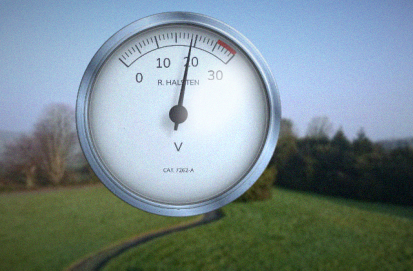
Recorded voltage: 19 V
